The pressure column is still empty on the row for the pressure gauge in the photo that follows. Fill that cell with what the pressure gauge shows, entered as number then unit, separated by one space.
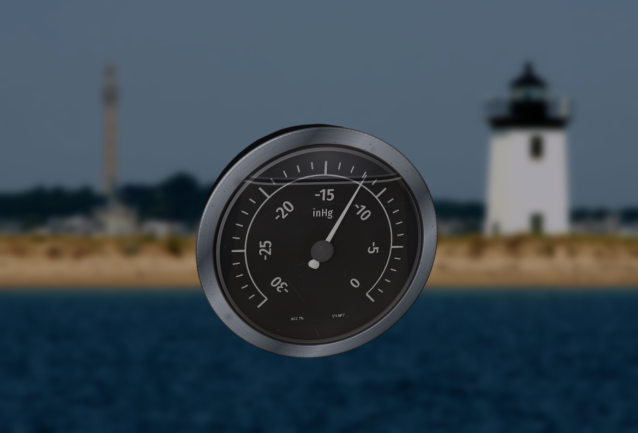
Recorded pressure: -12 inHg
